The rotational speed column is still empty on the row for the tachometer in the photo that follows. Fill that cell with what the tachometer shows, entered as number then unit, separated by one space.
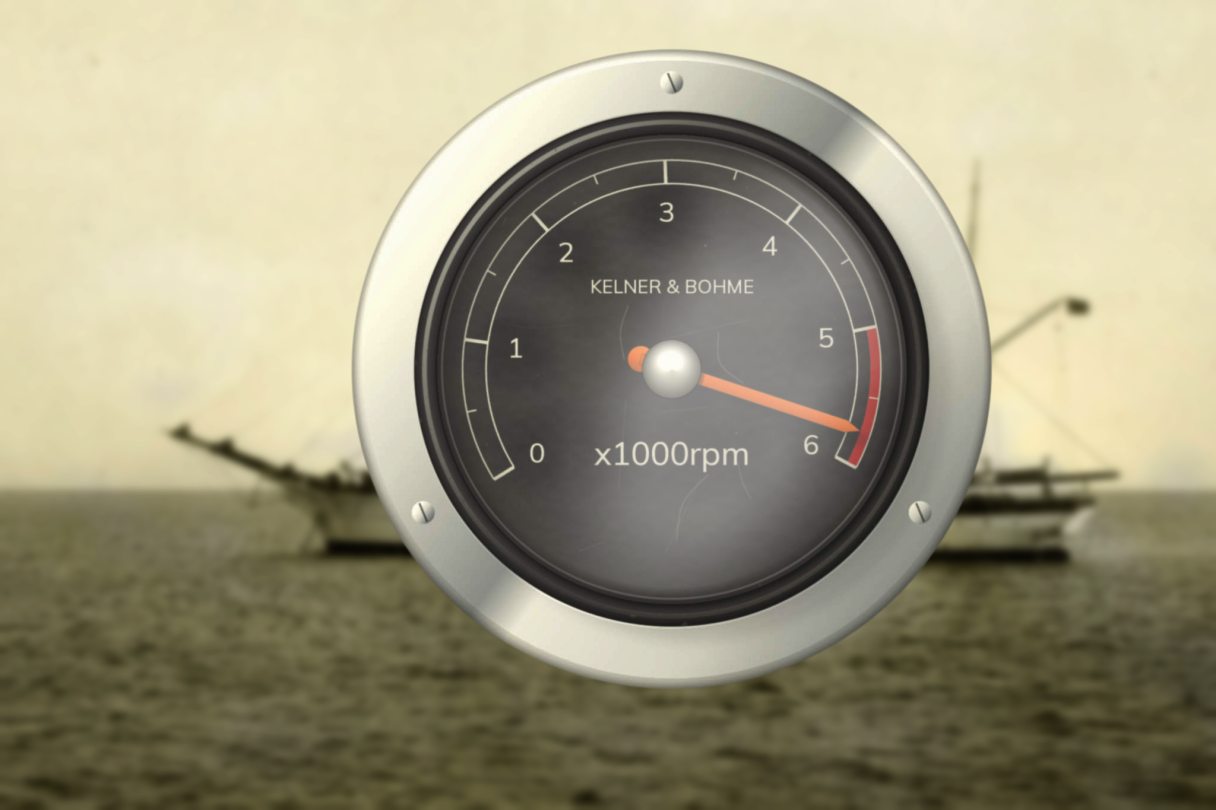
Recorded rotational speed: 5750 rpm
